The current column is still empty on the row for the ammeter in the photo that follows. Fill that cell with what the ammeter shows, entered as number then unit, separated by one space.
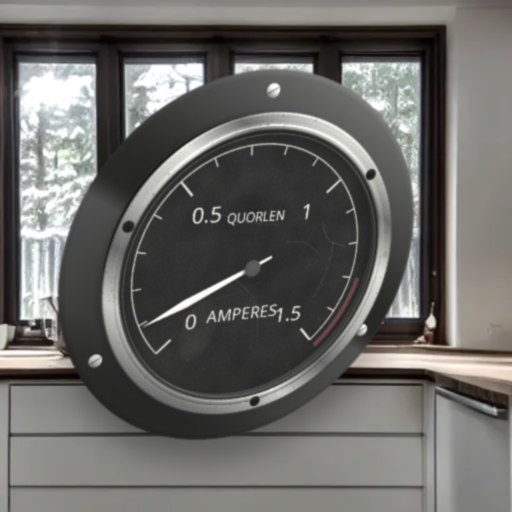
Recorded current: 0.1 A
